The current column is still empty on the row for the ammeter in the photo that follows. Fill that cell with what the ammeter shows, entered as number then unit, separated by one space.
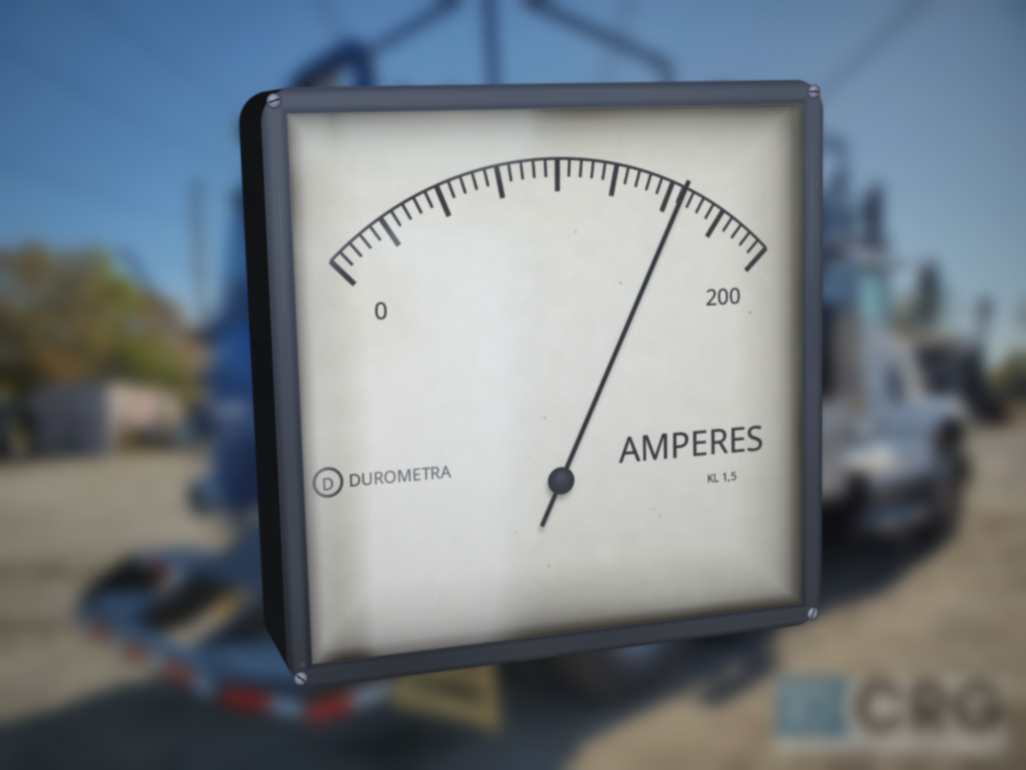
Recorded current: 155 A
